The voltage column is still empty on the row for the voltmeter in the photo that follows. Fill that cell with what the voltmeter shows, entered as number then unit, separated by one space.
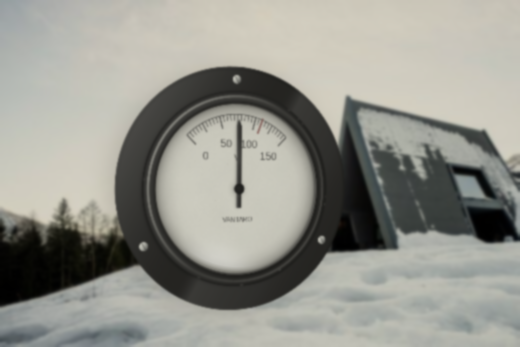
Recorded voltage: 75 V
